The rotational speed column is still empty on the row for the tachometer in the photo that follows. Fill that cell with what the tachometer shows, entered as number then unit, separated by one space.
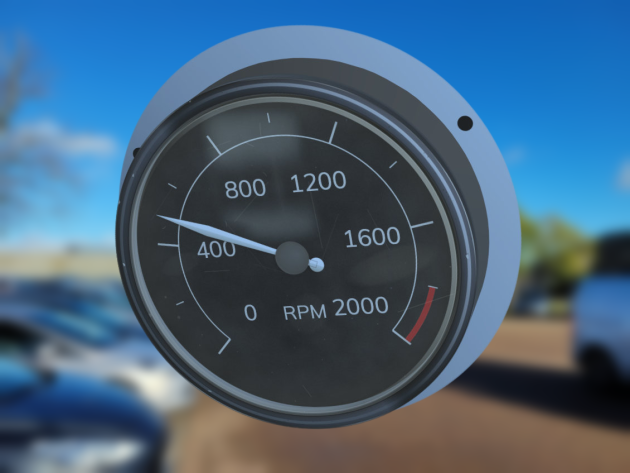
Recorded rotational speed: 500 rpm
